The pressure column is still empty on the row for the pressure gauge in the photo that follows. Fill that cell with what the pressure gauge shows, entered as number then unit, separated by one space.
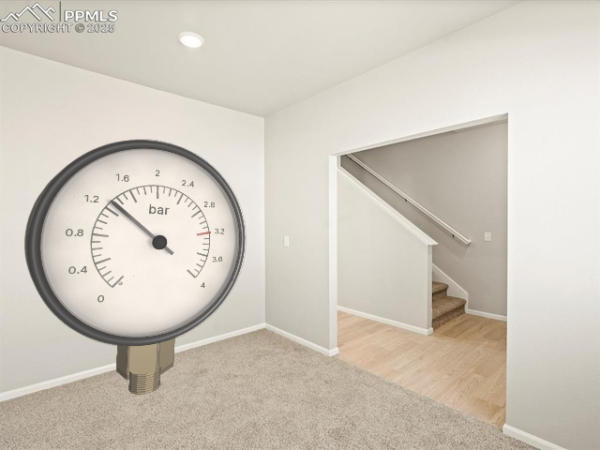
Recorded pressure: 1.3 bar
